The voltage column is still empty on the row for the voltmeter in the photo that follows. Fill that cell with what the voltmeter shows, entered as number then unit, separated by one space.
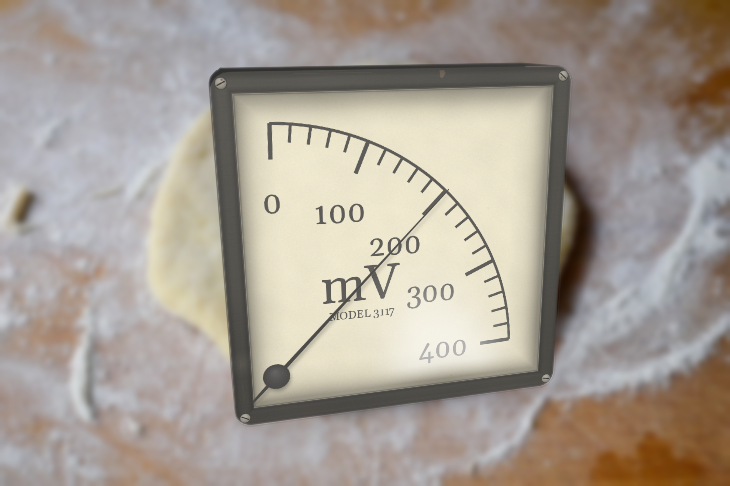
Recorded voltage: 200 mV
